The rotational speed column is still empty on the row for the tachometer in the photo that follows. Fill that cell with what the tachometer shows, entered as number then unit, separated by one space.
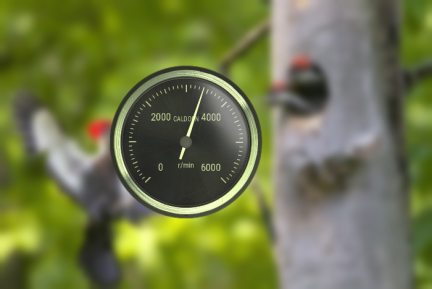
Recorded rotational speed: 3400 rpm
